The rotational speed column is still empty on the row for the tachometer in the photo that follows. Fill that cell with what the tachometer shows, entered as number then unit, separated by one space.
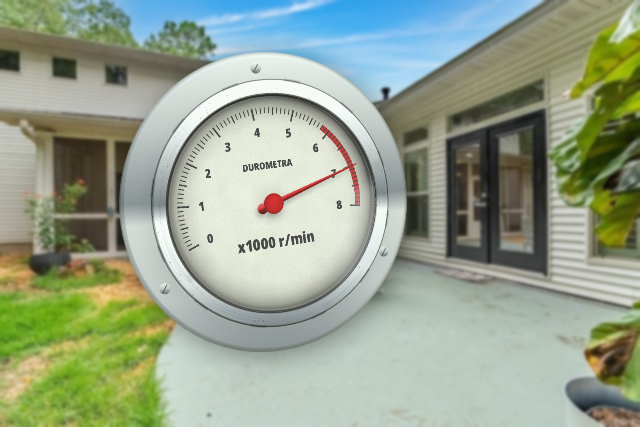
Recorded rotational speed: 7000 rpm
